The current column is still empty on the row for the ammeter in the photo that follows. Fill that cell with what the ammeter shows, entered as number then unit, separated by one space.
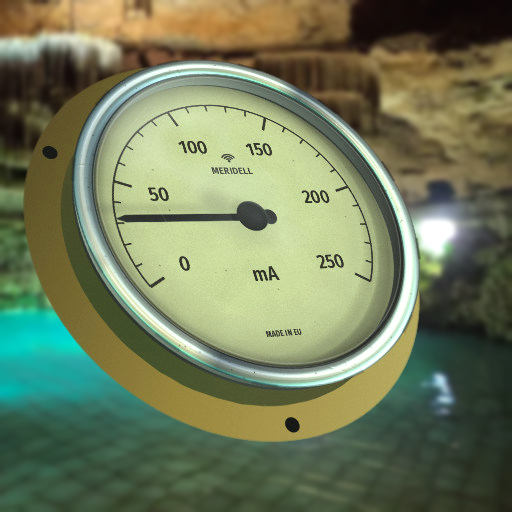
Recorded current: 30 mA
